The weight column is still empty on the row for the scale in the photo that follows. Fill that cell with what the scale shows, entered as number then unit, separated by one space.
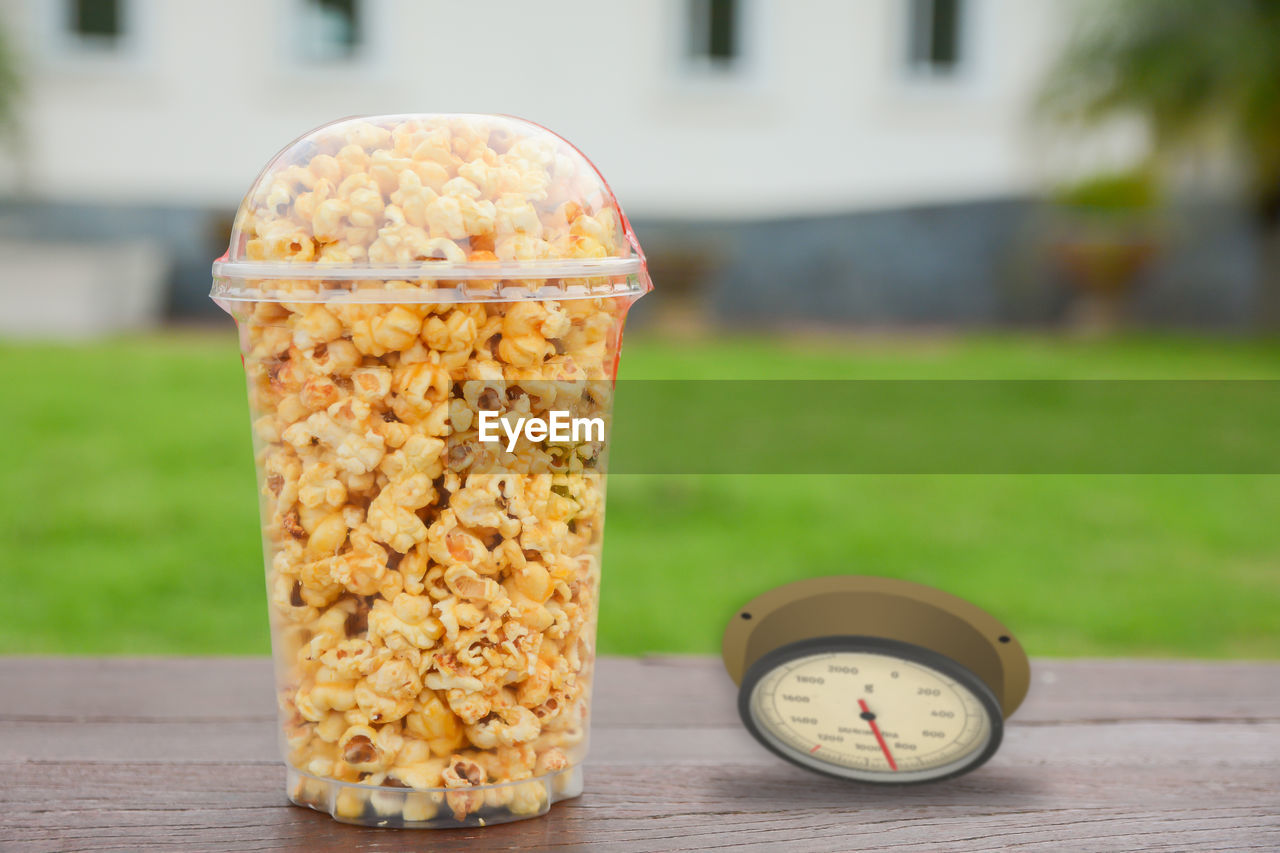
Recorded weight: 900 g
